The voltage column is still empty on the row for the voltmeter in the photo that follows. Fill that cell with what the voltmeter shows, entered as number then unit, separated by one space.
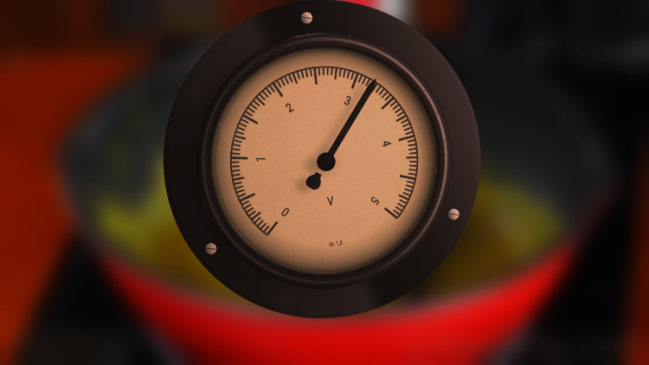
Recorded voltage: 3.2 V
